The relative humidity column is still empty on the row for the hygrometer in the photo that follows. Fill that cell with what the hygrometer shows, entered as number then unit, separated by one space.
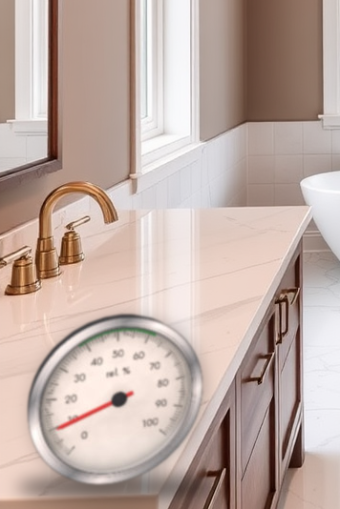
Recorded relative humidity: 10 %
